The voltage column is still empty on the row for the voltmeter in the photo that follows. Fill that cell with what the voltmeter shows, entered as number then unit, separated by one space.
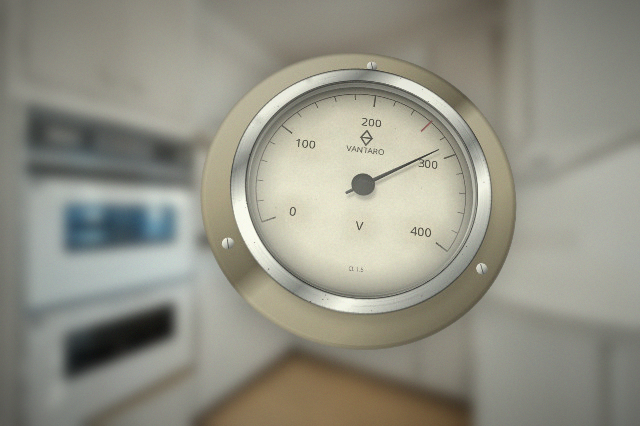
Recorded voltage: 290 V
